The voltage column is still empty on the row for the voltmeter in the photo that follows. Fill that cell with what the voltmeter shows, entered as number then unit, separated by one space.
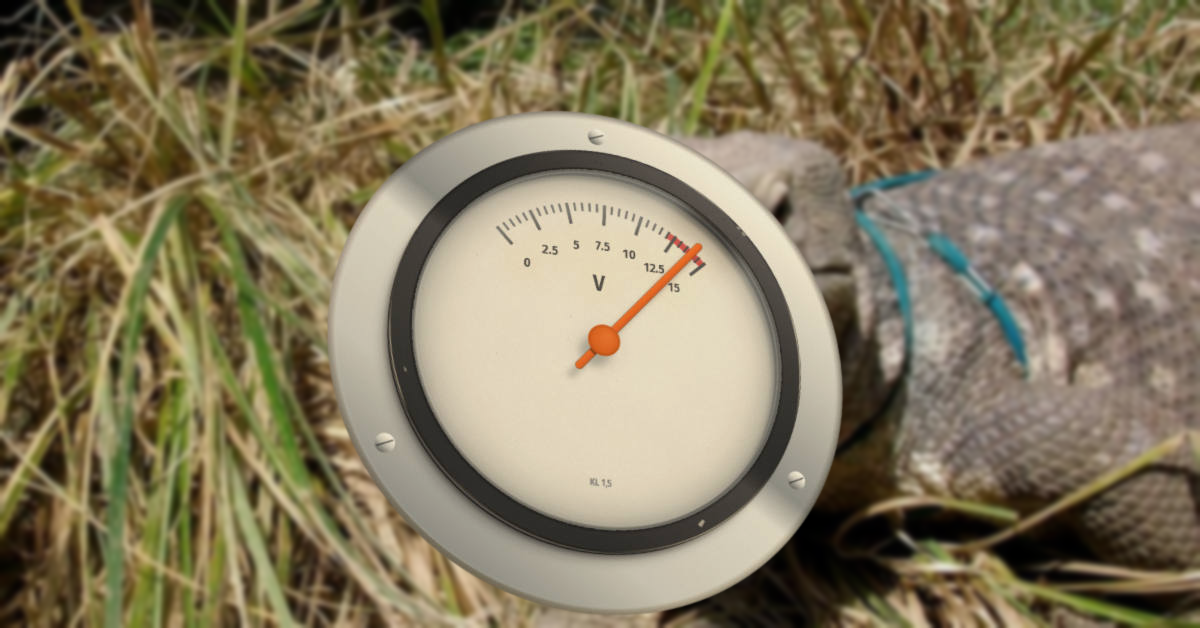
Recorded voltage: 14 V
